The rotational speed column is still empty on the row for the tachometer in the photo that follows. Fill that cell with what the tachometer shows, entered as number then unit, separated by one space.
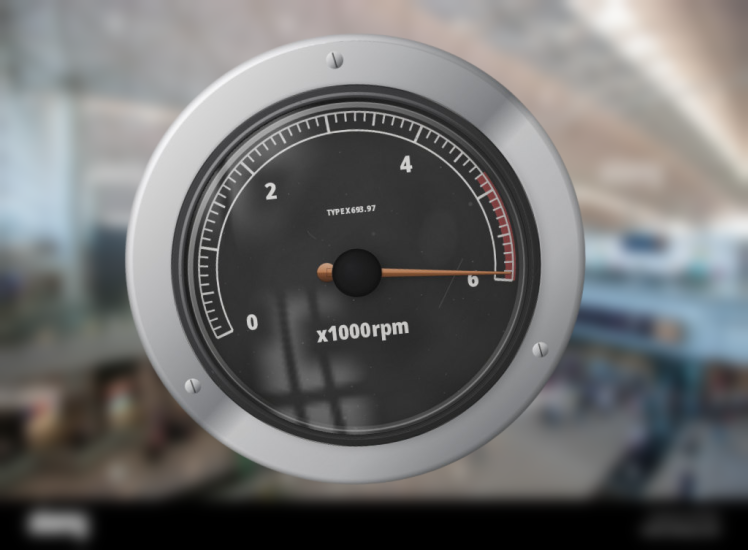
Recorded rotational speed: 5900 rpm
